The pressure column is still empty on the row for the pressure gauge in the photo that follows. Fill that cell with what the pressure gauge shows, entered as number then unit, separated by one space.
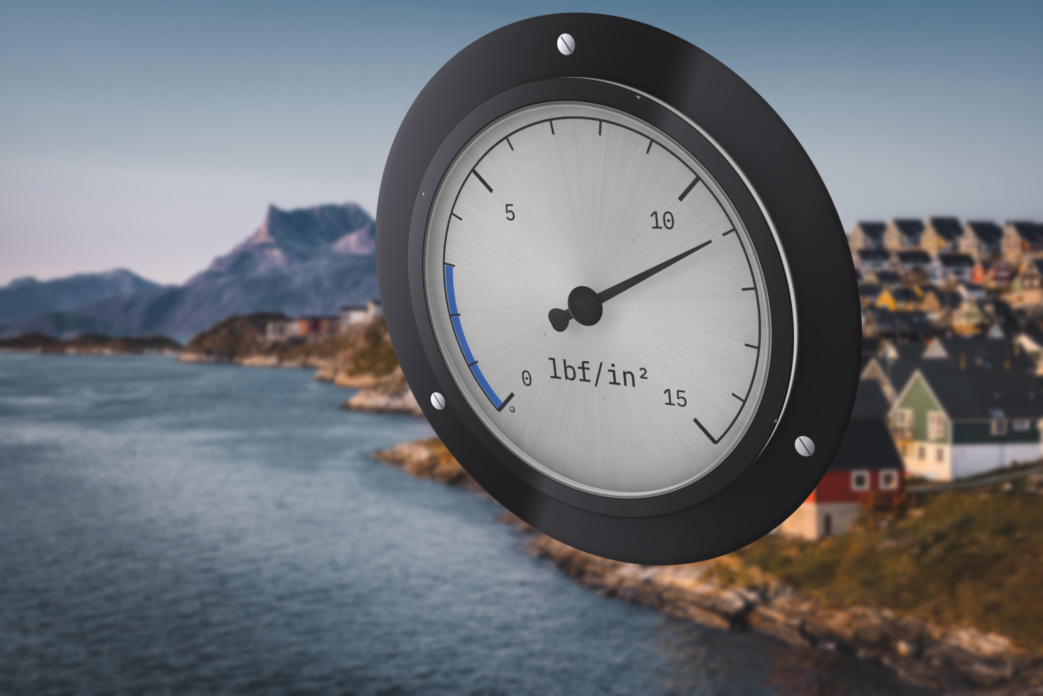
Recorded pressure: 11 psi
